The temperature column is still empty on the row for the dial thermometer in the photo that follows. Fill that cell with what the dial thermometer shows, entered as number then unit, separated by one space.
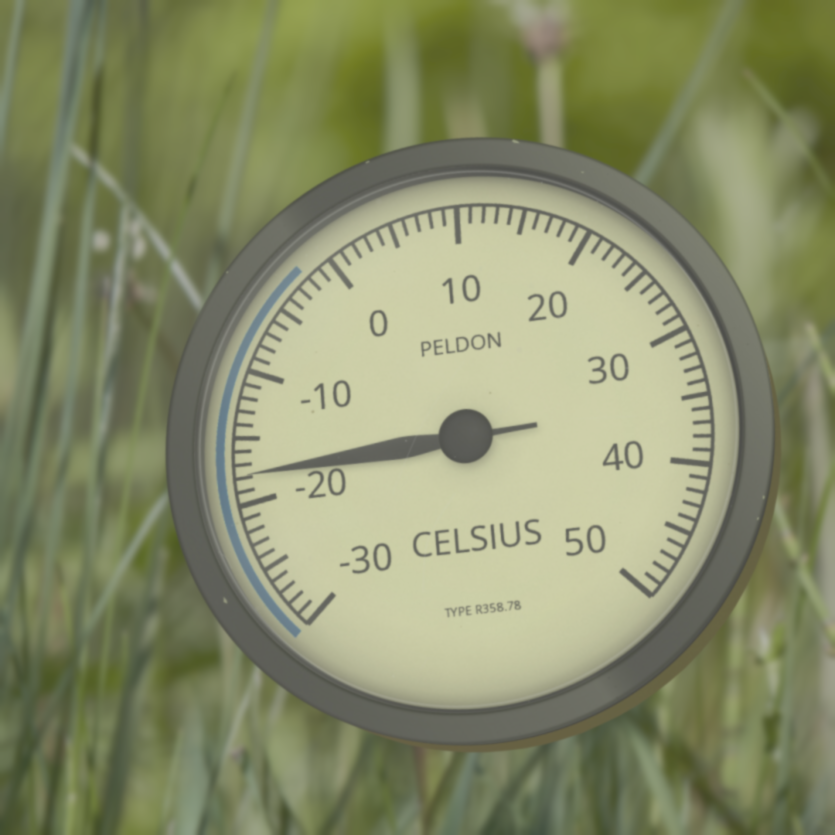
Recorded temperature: -18 °C
